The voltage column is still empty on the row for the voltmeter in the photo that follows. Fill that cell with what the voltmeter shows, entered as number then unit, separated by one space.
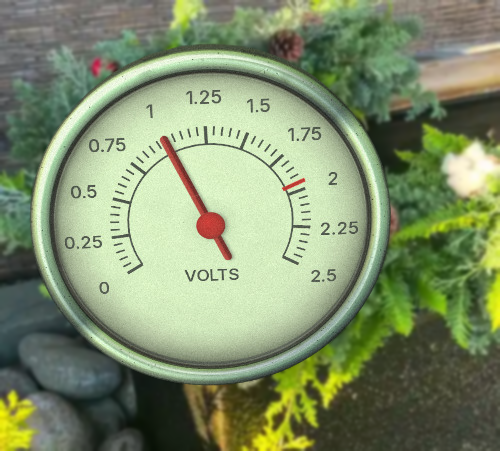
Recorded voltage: 1 V
